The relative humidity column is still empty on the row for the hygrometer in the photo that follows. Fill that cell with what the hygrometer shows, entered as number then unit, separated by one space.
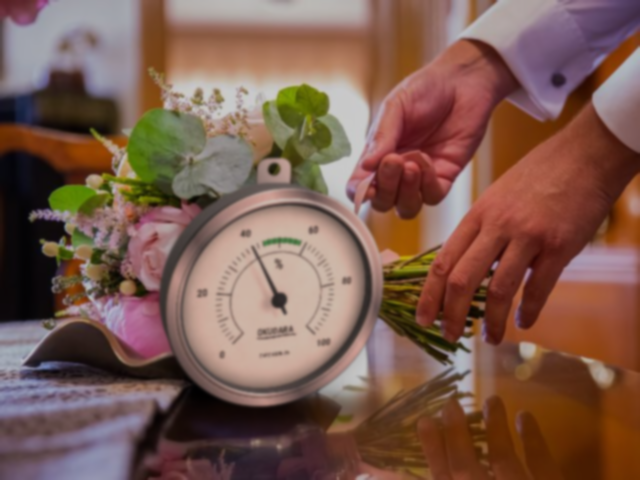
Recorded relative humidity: 40 %
